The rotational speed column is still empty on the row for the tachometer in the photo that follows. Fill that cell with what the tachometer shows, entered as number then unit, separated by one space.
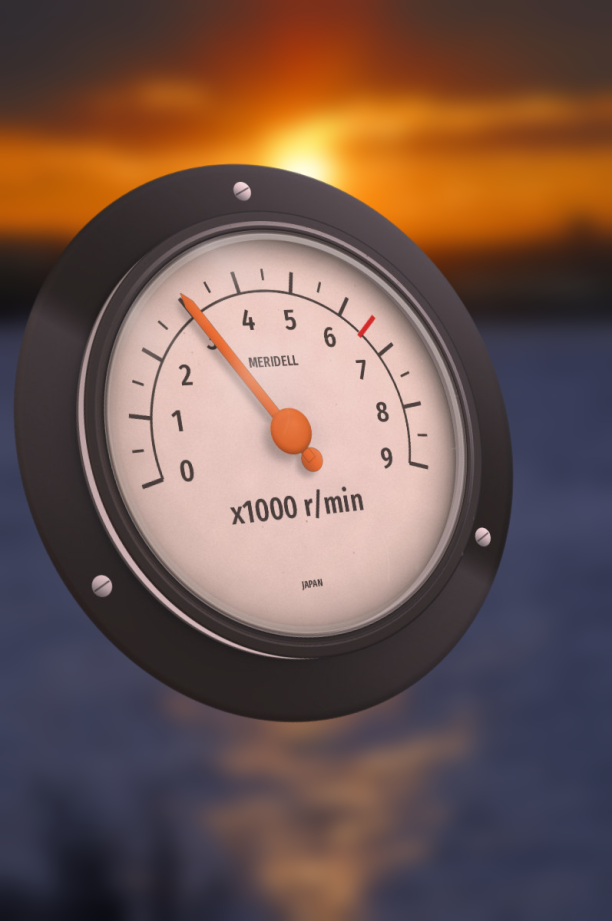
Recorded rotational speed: 3000 rpm
